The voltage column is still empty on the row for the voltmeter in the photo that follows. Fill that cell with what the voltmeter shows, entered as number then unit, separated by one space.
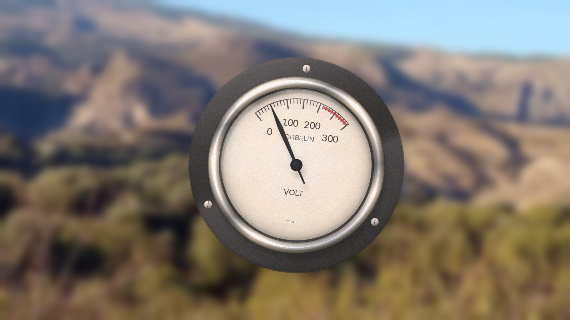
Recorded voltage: 50 V
